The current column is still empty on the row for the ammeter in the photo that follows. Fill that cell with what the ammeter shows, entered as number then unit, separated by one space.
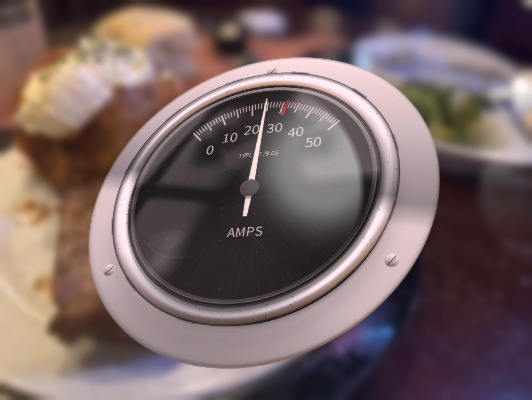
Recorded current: 25 A
